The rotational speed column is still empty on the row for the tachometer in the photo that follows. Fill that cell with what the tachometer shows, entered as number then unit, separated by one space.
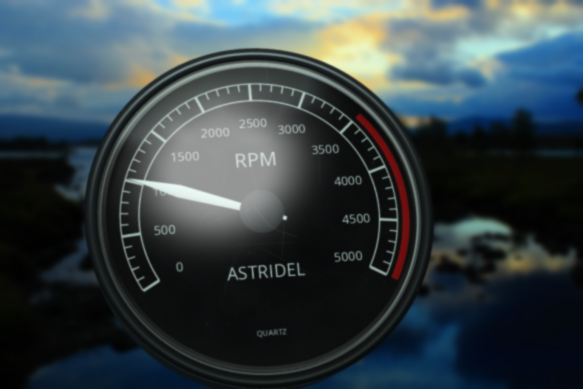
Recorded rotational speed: 1000 rpm
